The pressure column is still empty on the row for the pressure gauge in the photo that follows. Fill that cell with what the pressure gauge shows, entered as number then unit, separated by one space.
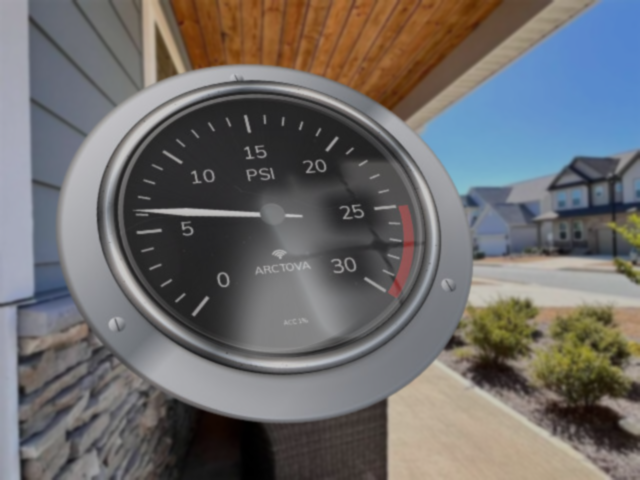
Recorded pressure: 6 psi
